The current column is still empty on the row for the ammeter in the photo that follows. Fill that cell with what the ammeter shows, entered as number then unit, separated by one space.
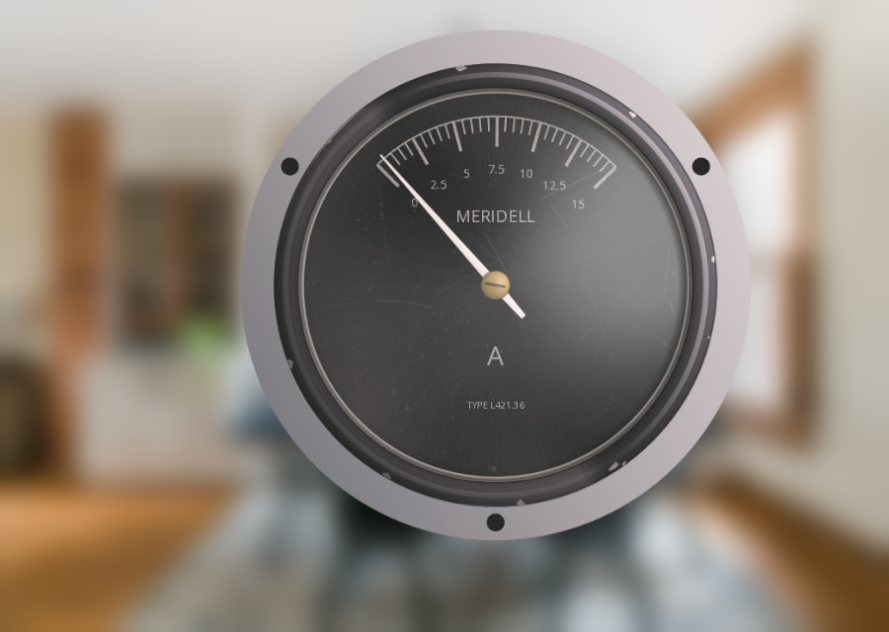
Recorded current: 0.5 A
